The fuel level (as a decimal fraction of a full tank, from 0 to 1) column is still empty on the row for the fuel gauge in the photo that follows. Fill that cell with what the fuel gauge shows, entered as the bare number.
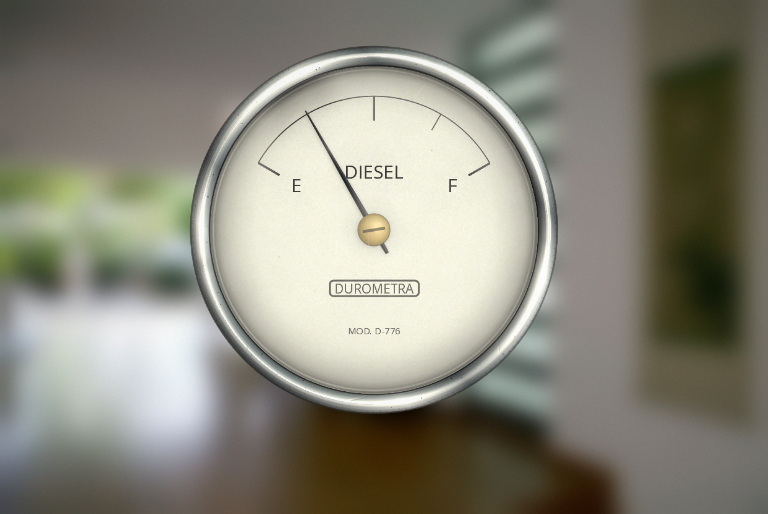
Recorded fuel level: 0.25
